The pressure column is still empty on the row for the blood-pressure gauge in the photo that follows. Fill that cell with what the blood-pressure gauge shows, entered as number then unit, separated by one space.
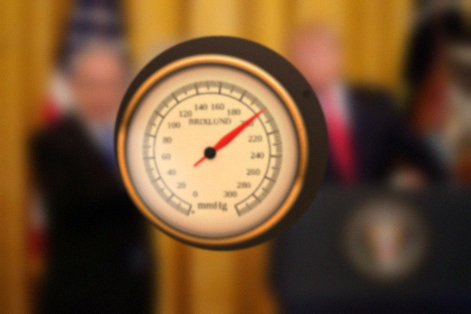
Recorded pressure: 200 mmHg
